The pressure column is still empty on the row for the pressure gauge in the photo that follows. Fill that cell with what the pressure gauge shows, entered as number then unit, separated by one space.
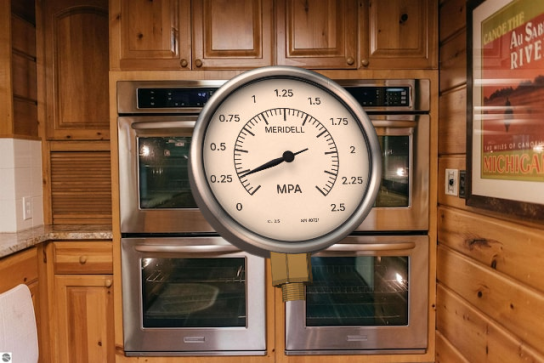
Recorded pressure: 0.2 MPa
